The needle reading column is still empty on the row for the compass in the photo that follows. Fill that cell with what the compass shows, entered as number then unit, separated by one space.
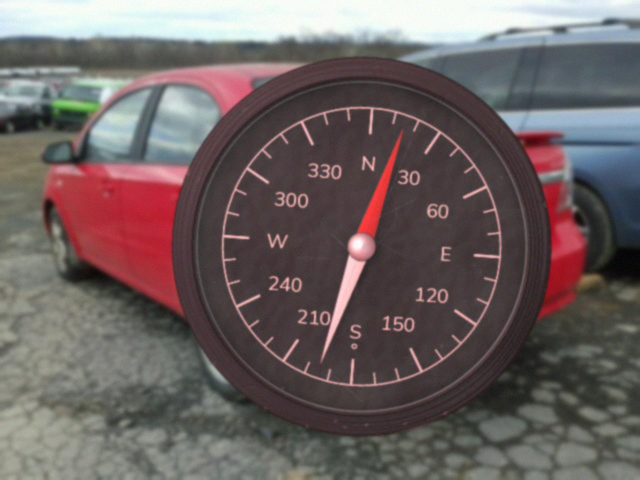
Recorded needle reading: 15 °
